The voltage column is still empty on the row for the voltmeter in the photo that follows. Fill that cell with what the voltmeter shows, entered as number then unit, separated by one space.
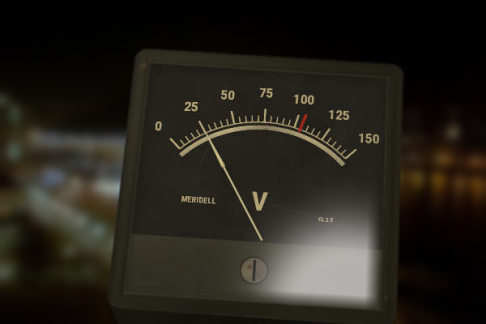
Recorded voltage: 25 V
